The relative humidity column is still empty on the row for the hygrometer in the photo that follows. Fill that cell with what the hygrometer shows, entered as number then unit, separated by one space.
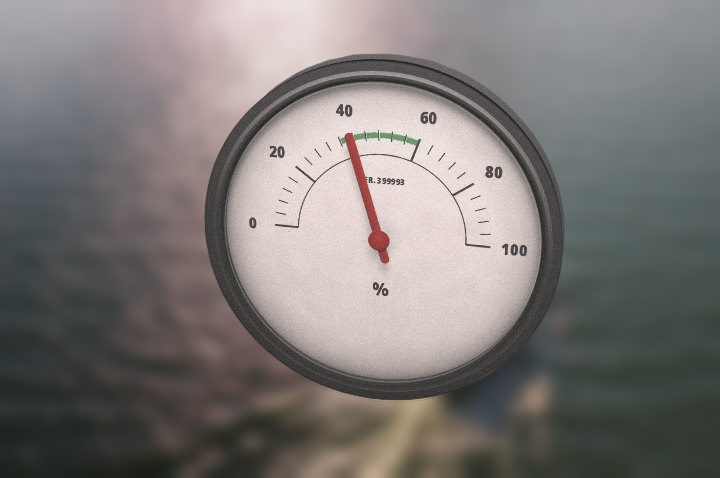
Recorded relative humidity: 40 %
